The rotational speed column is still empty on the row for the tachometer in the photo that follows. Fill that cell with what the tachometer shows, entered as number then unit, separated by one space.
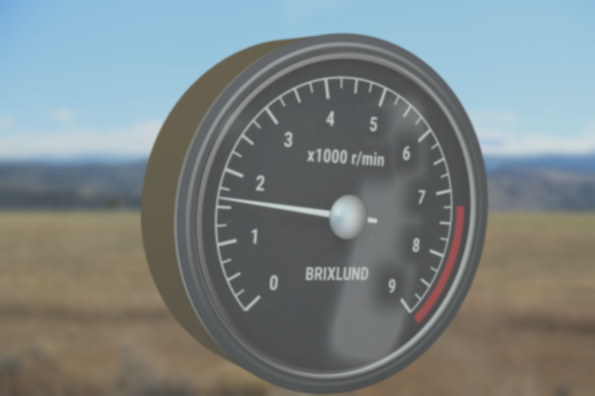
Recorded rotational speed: 1625 rpm
